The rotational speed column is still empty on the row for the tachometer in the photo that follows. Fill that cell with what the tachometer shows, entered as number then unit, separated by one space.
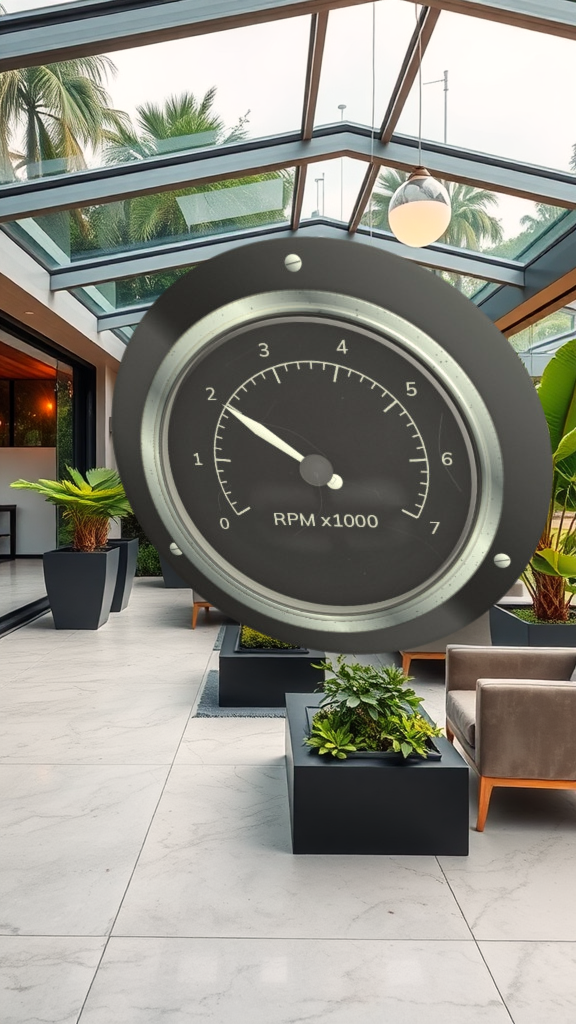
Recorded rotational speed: 2000 rpm
